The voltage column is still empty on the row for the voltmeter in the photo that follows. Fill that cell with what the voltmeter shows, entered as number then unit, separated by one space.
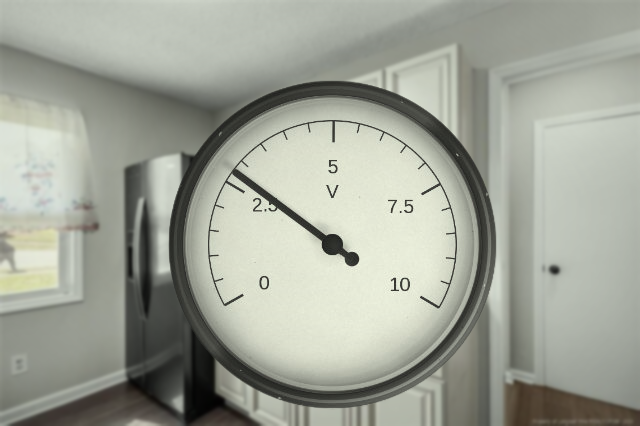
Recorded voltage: 2.75 V
